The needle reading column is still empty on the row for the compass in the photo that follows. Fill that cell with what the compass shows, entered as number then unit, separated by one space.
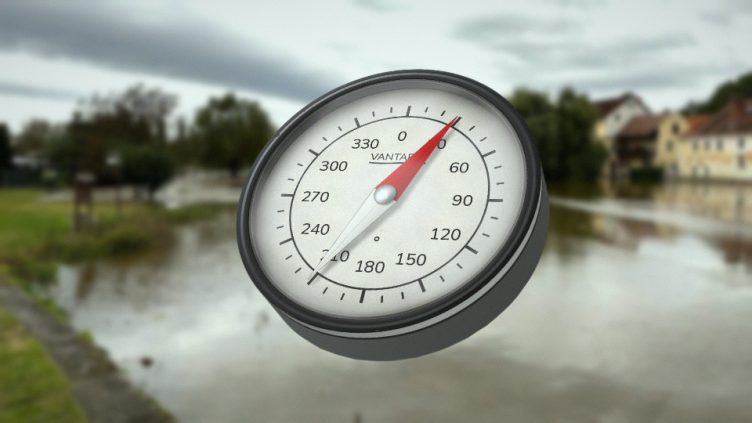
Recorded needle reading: 30 °
